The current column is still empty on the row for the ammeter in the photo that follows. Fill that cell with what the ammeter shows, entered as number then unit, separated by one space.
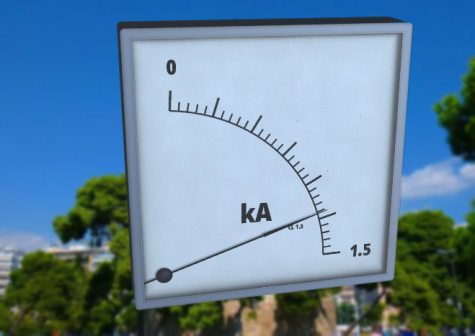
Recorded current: 1.2 kA
